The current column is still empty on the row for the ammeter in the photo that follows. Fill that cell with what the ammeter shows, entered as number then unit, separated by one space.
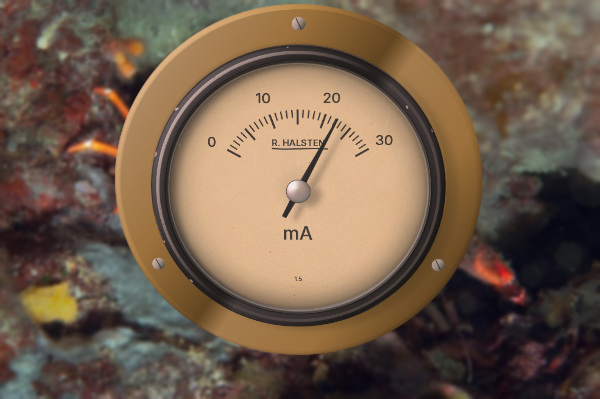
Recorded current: 22 mA
